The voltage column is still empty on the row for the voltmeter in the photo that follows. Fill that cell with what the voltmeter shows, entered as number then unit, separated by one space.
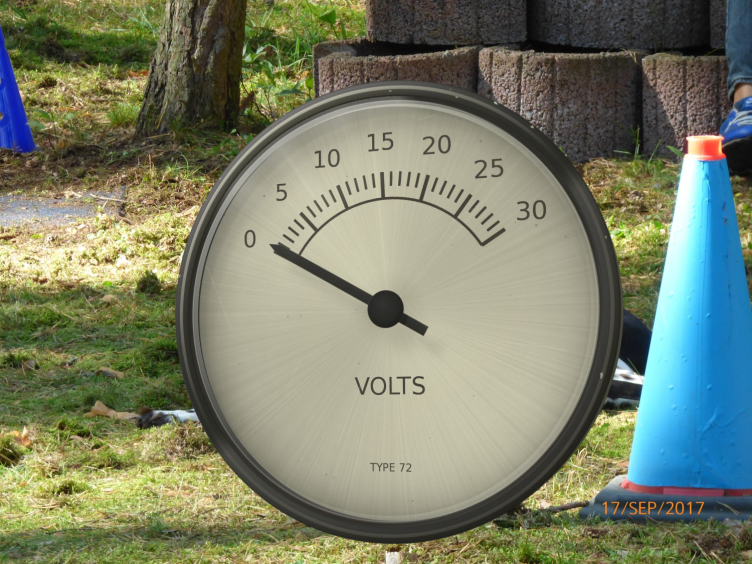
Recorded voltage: 0.5 V
